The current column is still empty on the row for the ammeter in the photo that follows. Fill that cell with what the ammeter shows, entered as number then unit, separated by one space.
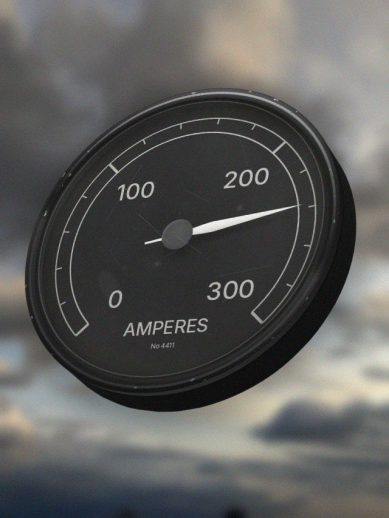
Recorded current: 240 A
